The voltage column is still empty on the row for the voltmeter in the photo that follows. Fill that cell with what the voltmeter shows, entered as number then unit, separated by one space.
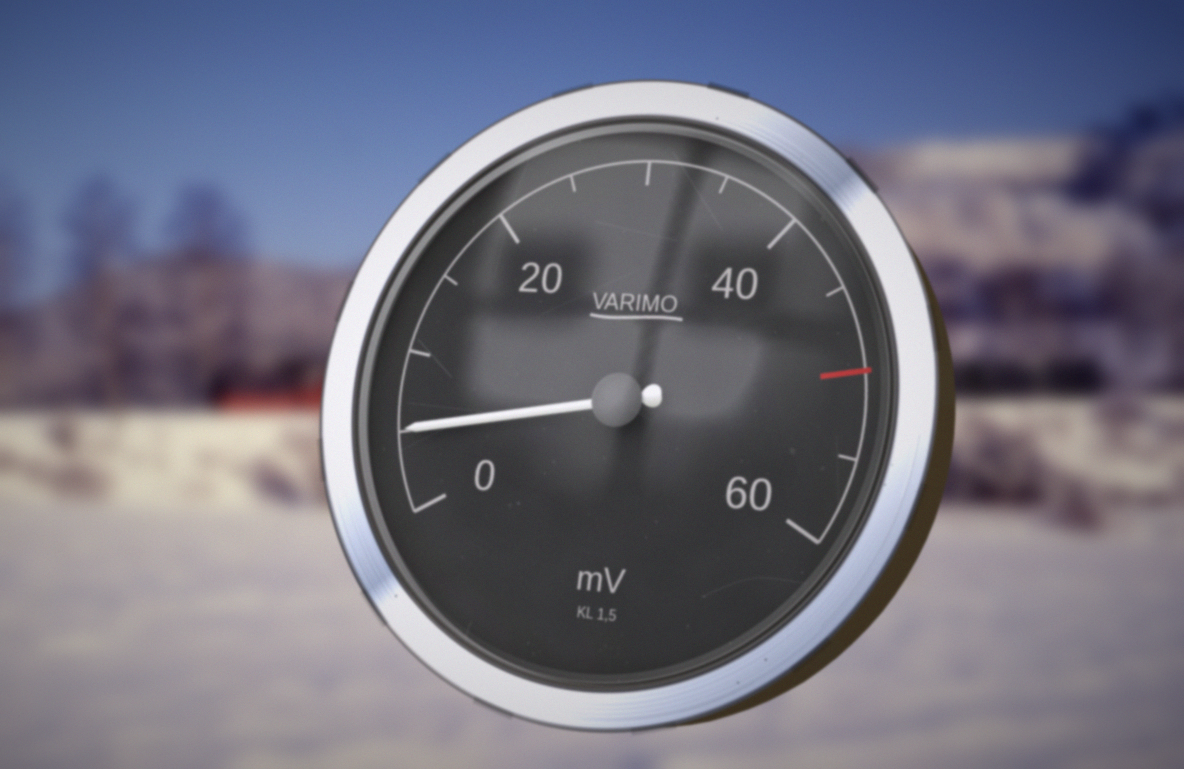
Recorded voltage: 5 mV
